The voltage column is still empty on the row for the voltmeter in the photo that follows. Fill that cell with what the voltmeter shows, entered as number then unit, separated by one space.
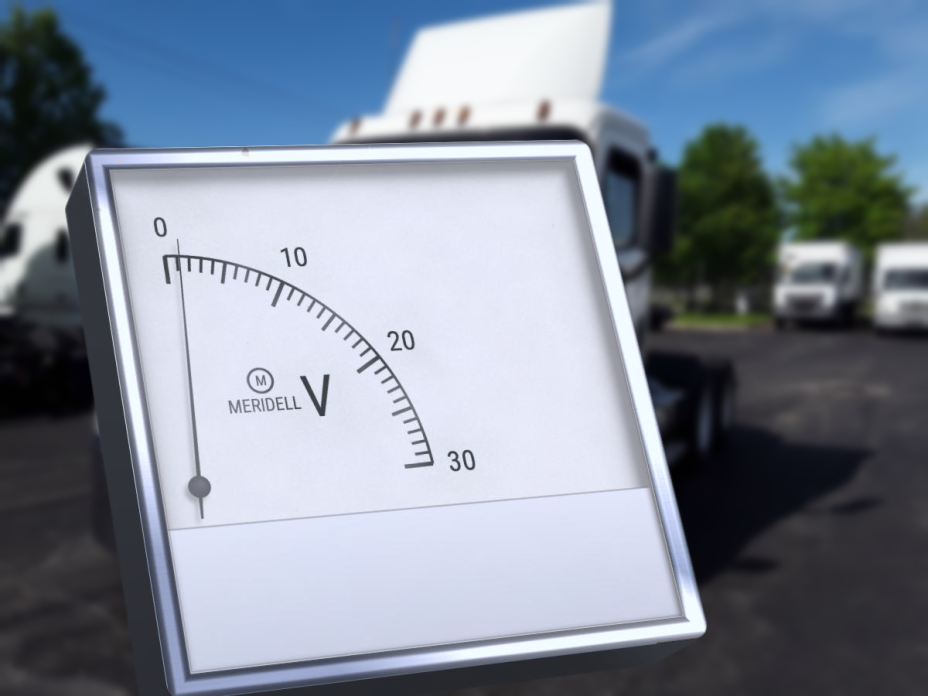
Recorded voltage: 1 V
